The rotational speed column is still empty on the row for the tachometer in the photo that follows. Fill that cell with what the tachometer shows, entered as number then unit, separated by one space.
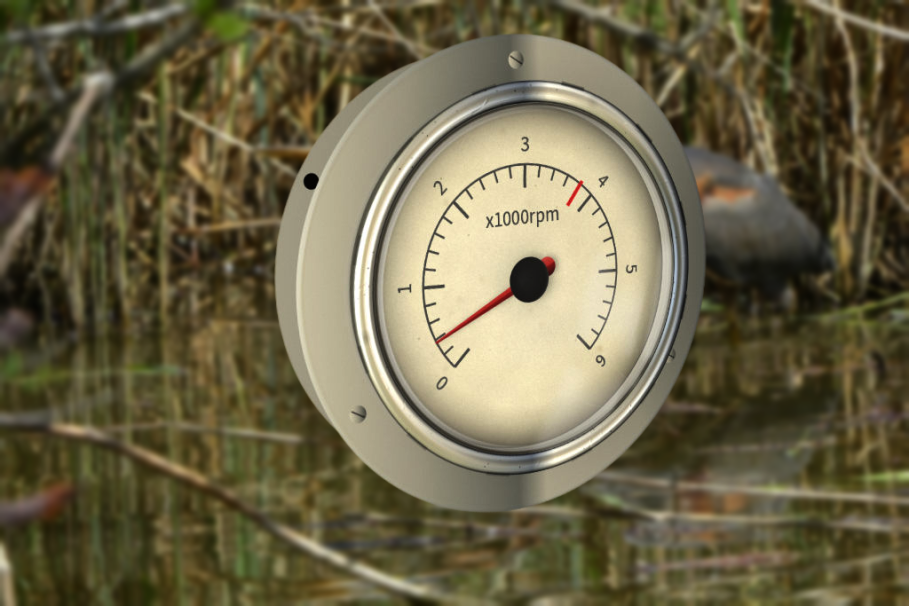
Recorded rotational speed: 400 rpm
